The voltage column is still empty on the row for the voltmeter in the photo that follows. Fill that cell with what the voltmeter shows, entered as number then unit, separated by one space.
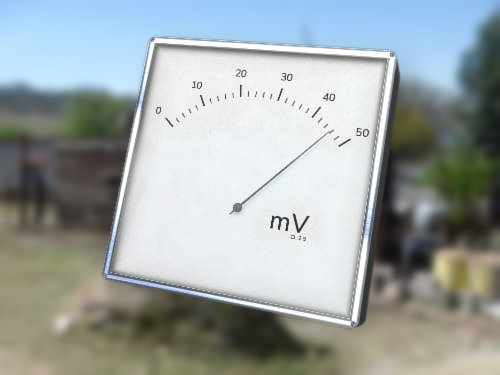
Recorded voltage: 46 mV
